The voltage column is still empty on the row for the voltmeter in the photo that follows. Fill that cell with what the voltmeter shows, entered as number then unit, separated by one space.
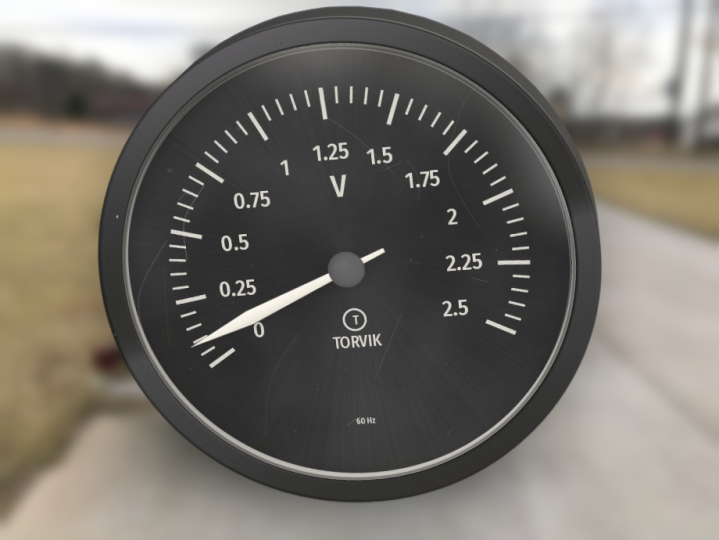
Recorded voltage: 0.1 V
